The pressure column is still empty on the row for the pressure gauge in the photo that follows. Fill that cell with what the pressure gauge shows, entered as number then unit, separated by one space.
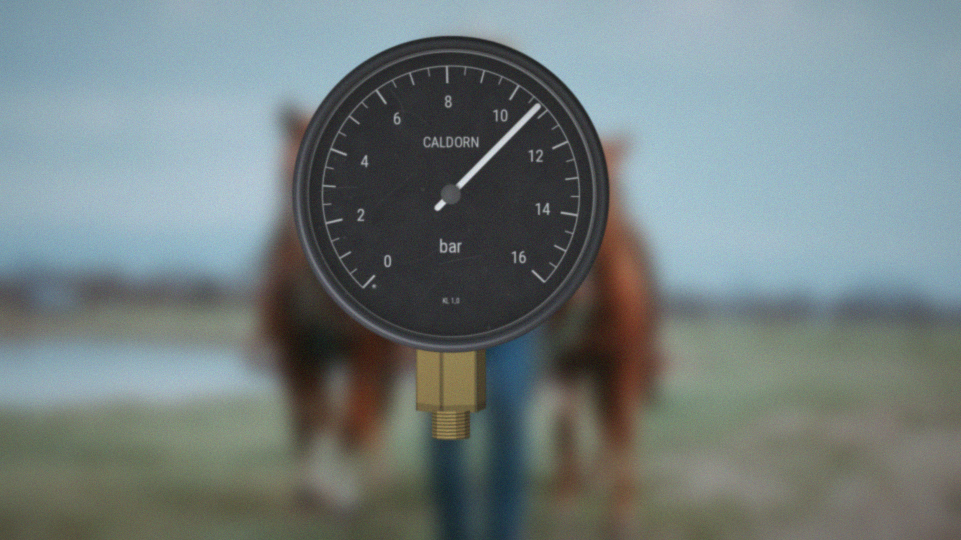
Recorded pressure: 10.75 bar
